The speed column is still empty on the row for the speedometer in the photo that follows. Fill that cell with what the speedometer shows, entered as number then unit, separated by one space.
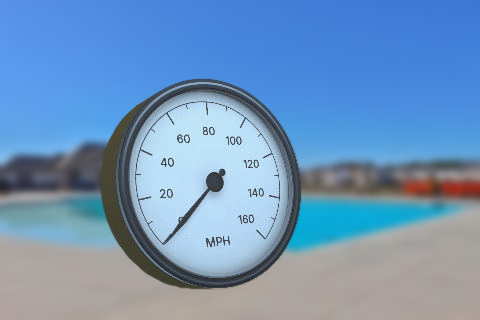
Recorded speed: 0 mph
